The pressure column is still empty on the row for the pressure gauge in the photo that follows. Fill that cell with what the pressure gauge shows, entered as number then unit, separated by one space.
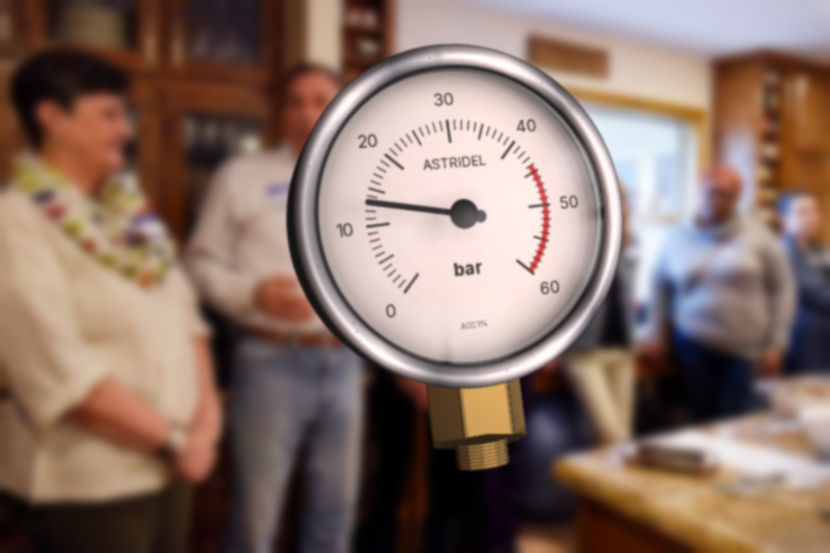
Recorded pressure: 13 bar
